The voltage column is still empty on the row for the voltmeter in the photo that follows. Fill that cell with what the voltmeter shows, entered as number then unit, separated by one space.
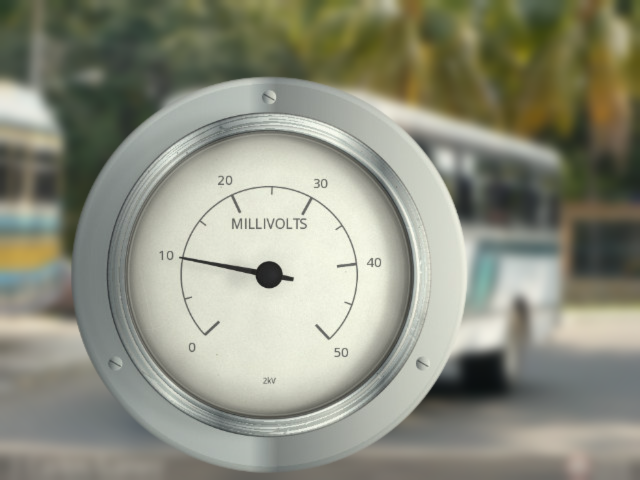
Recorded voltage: 10 mV
